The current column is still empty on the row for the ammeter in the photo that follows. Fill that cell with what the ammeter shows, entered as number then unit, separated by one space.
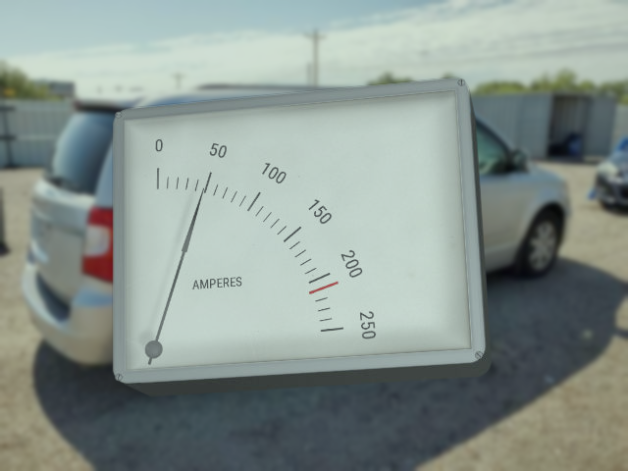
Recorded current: 50 A
